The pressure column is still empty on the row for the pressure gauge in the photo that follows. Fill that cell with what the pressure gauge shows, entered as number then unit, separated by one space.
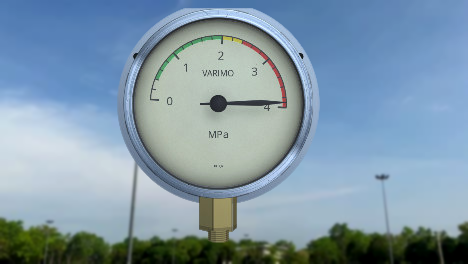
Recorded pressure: 3.9 MPa
